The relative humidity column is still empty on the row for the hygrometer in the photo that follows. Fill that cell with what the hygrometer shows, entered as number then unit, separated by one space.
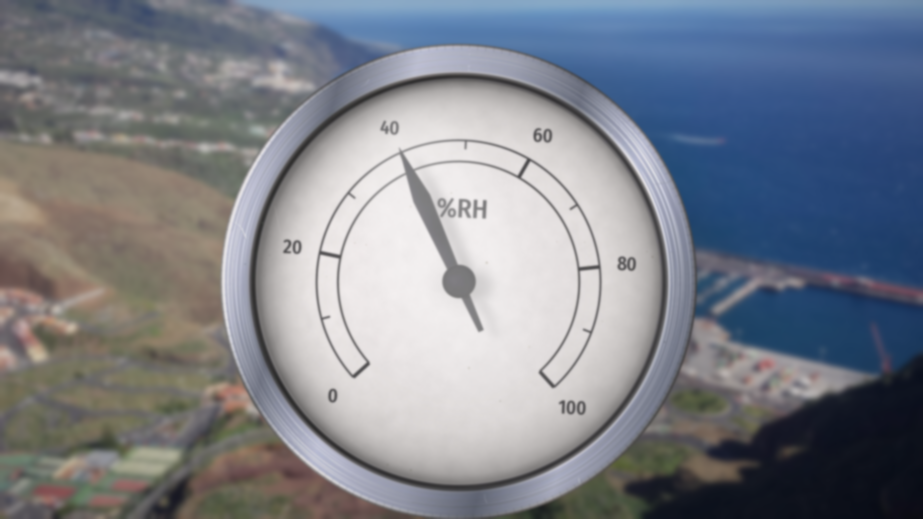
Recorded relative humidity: 40 %
